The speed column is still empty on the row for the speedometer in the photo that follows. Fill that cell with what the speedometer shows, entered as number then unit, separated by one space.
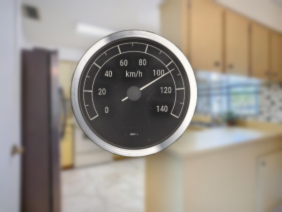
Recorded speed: 105 km/h
